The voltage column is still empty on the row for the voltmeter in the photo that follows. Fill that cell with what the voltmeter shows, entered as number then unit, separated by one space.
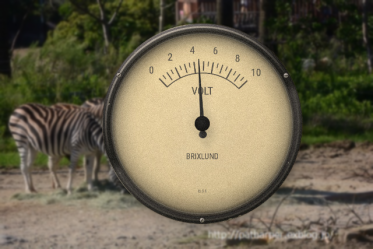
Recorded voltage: 4.5 V
